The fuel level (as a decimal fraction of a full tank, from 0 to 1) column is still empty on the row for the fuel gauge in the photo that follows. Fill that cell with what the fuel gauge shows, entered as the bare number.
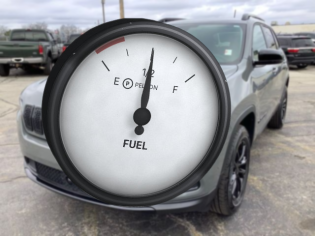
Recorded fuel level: 0.5
